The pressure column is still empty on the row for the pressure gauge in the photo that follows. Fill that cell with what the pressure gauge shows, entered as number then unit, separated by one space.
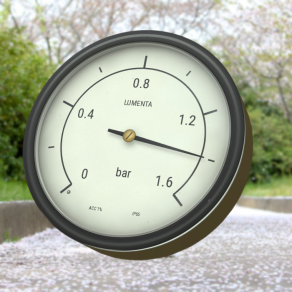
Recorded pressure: 1.4 bar
